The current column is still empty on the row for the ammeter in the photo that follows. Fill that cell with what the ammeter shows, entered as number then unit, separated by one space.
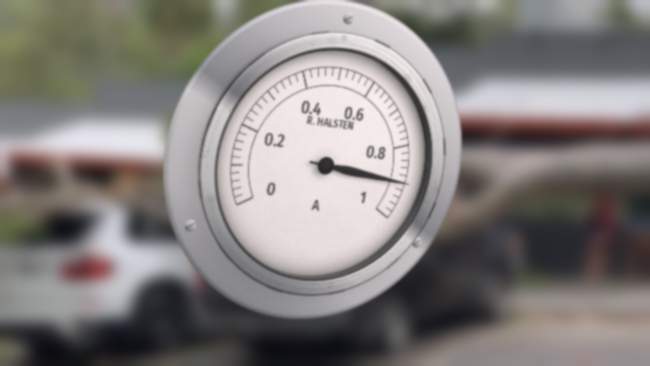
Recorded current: 0.9 A
